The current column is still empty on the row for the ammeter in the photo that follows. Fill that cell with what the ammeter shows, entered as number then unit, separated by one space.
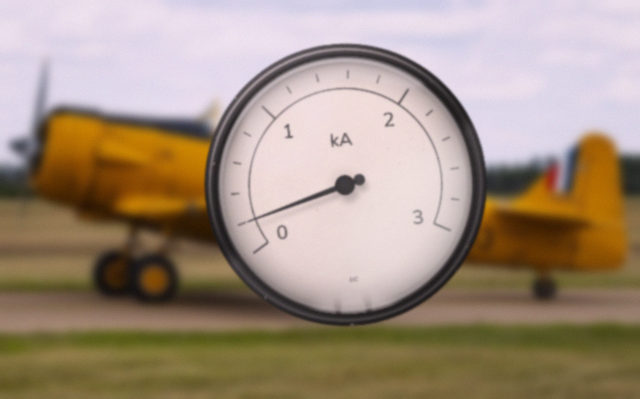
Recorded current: 0.2 kA
